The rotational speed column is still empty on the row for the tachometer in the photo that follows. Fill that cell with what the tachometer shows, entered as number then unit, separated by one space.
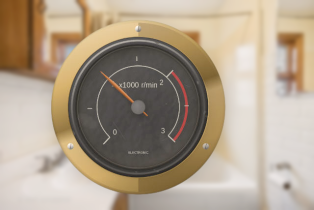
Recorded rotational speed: 1000 rpm
